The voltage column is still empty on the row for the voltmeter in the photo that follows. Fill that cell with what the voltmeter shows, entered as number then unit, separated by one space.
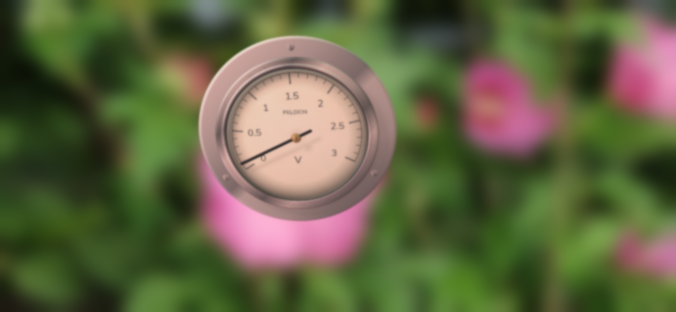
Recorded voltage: 0.1 V
